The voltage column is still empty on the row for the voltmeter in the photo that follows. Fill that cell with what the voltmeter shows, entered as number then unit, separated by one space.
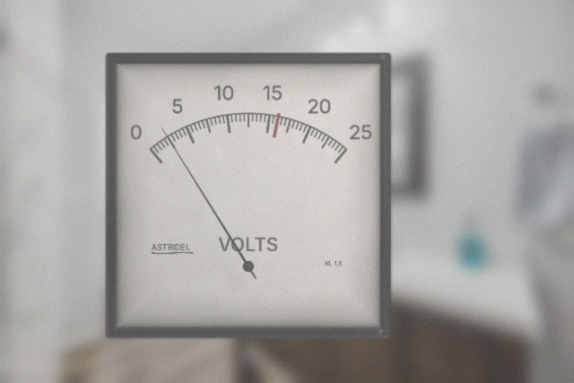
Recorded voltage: 2.5 V
